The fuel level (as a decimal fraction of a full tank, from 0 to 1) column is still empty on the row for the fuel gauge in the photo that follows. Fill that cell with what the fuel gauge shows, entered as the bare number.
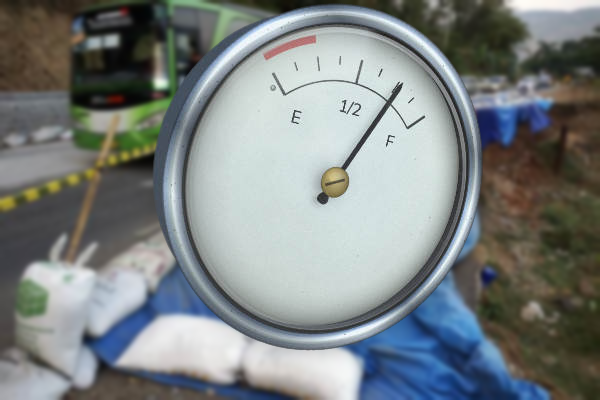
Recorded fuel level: 0.75
